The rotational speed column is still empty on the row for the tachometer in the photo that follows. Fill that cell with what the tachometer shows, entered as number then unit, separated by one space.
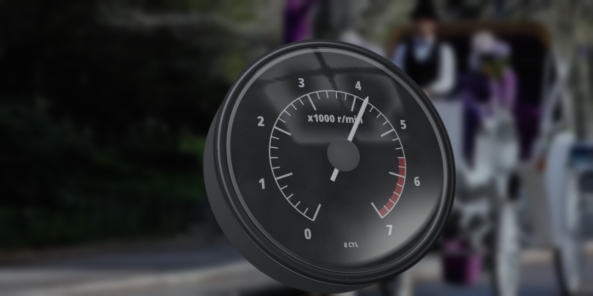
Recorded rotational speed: 4200 rpm
